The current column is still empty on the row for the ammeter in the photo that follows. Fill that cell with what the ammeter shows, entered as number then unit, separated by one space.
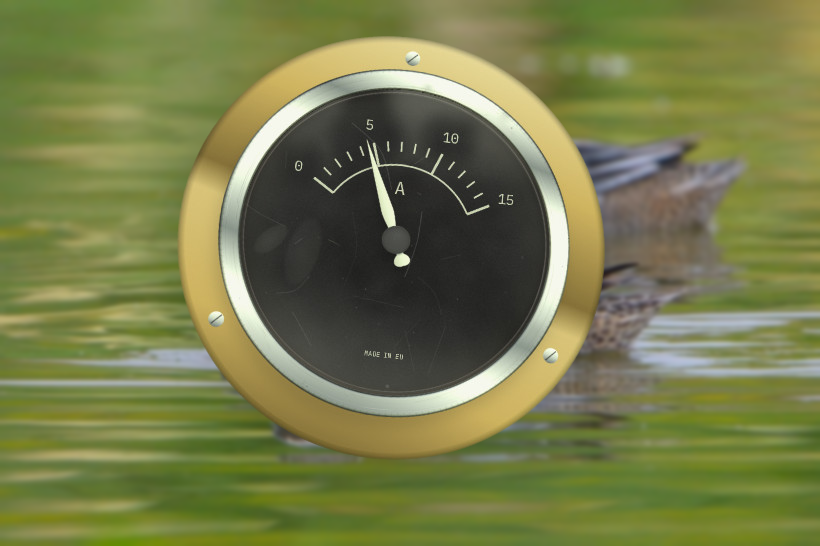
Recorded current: 4.5 A
